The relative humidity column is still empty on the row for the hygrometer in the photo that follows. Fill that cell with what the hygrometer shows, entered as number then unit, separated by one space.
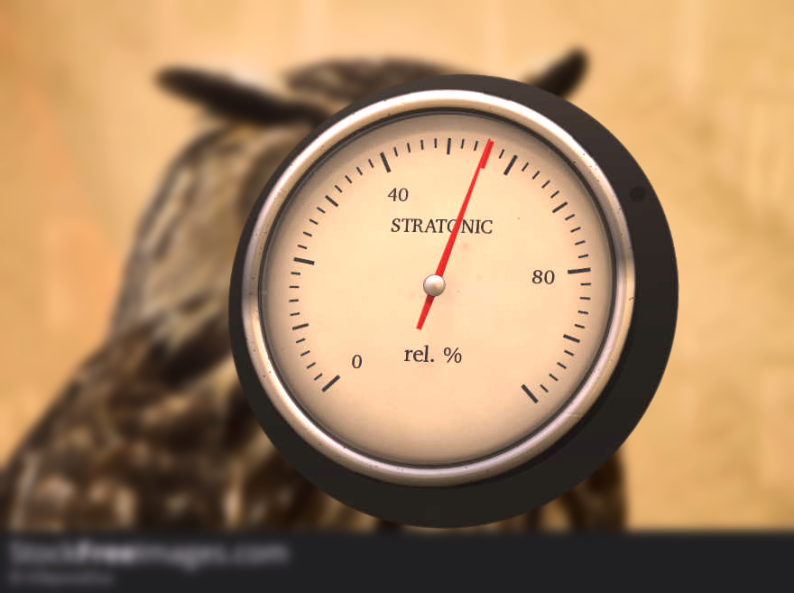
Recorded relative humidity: 56 %
